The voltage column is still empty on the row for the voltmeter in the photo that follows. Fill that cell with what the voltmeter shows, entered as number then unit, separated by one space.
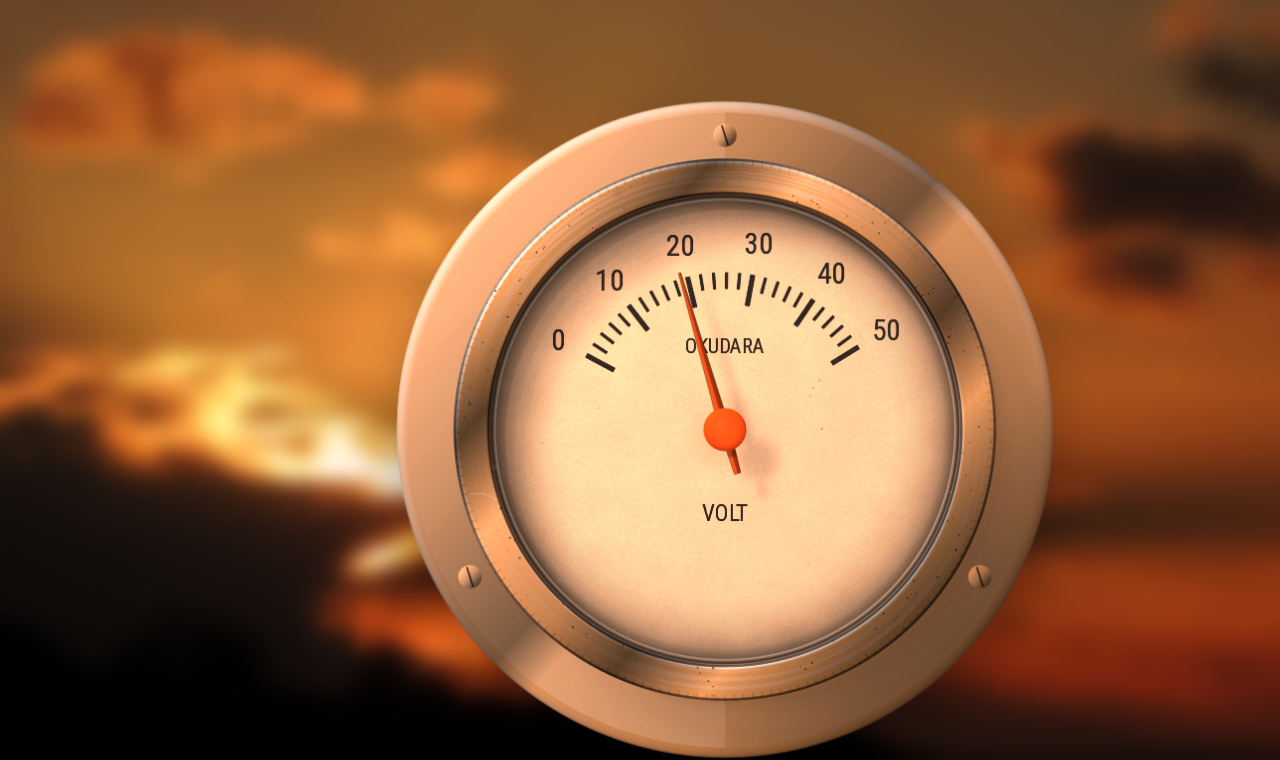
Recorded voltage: 19 V
